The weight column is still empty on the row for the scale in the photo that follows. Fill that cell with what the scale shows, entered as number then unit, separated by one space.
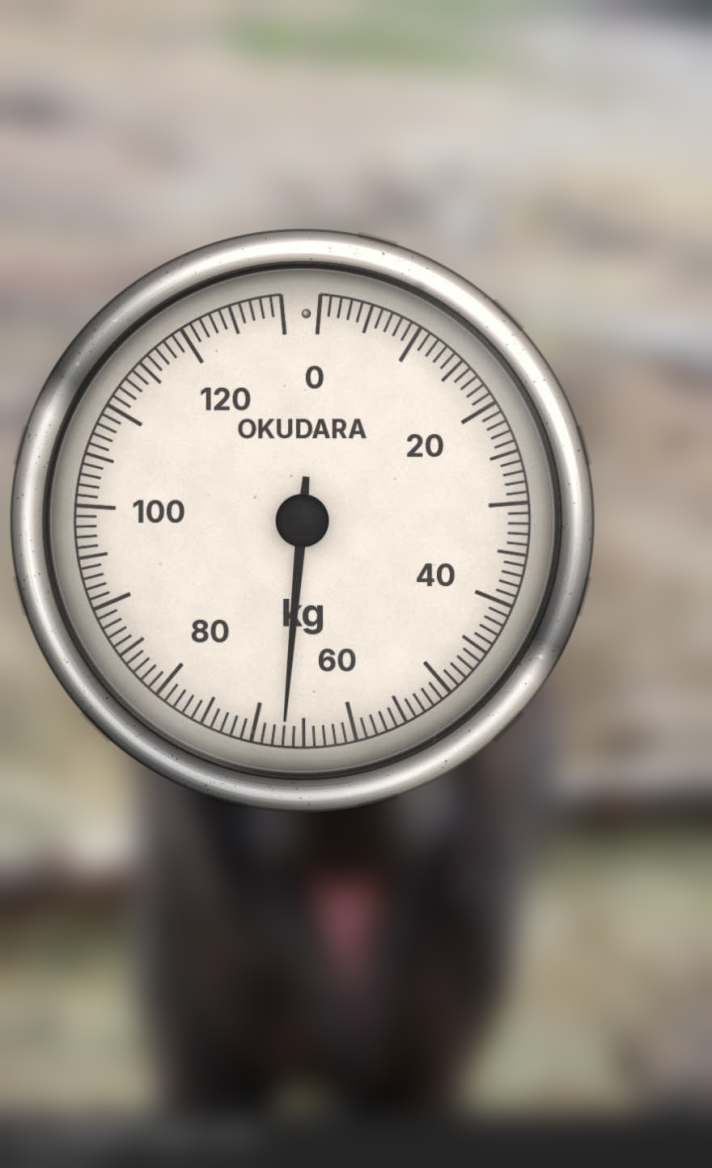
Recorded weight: 67 kg
